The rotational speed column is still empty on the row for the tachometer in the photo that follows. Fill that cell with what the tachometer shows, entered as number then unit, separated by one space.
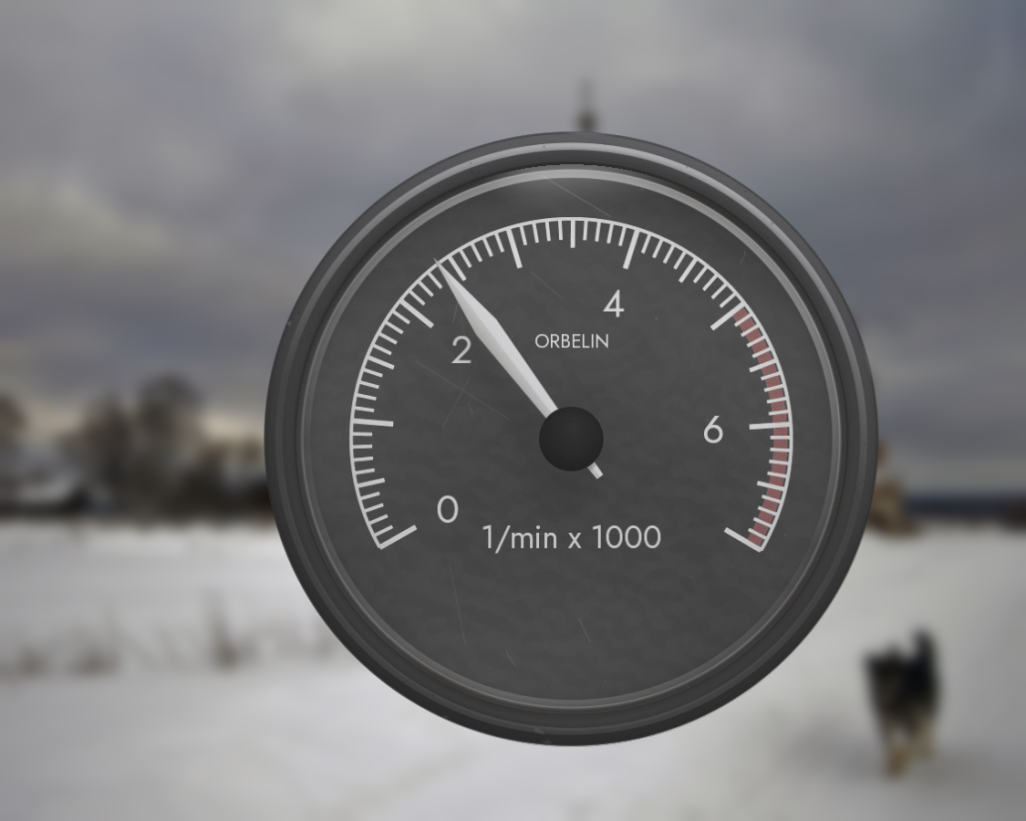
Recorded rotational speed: 2400 rpm
